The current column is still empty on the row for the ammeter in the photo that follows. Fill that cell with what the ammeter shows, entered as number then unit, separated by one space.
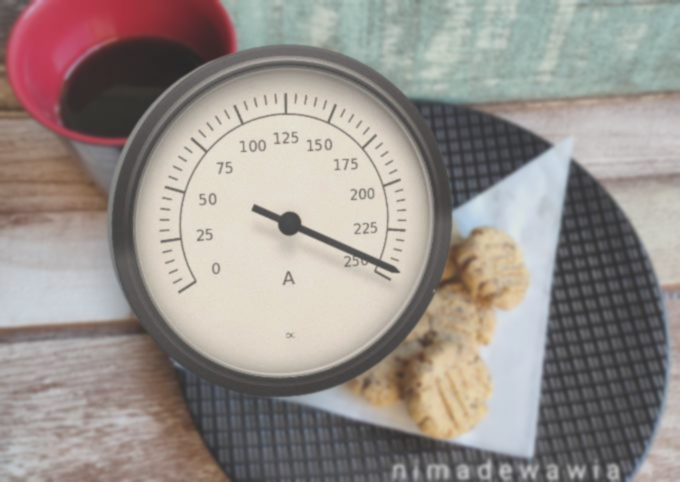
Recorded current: 245 A
